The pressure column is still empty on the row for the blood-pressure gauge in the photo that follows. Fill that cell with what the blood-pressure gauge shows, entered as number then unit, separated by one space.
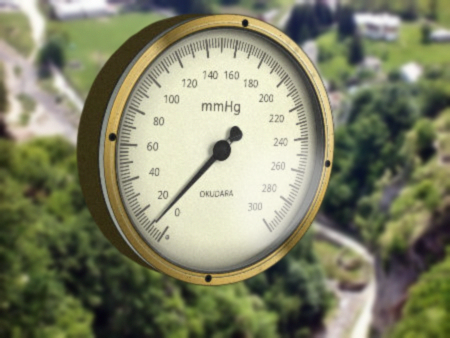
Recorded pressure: 10 mmHg
